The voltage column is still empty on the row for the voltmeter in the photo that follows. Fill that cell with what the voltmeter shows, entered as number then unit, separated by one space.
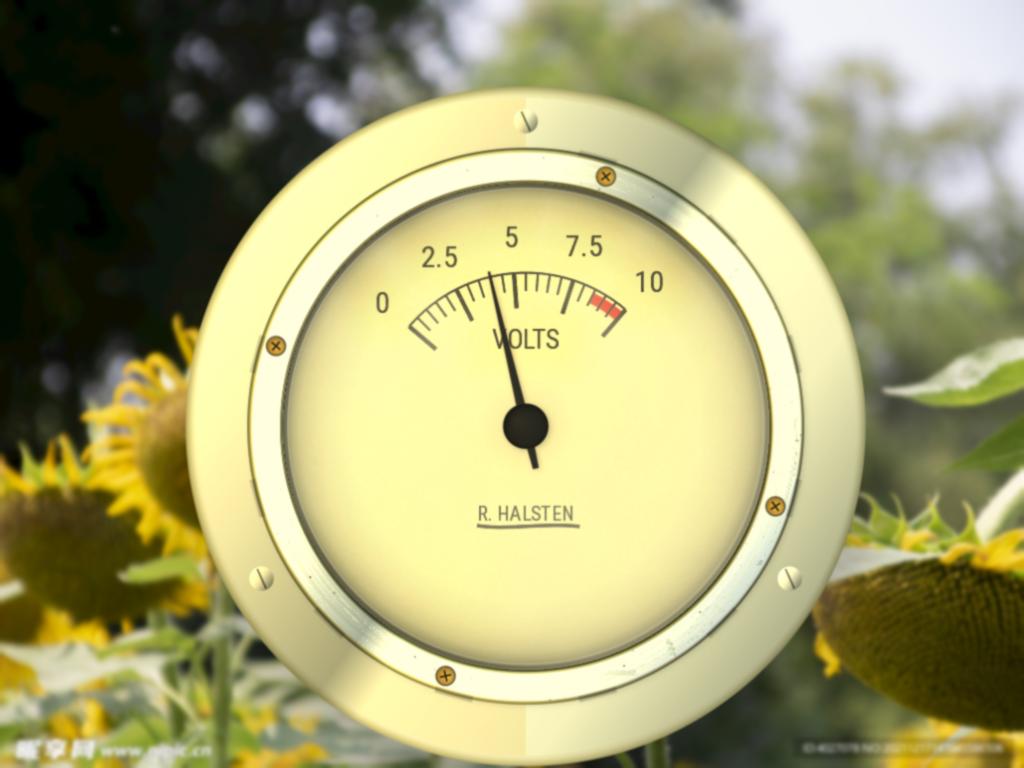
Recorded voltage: 4 V
